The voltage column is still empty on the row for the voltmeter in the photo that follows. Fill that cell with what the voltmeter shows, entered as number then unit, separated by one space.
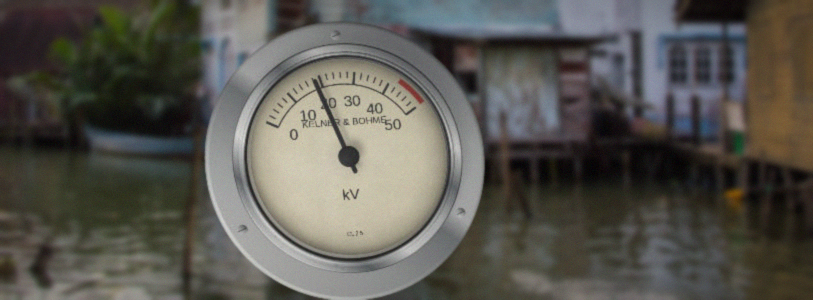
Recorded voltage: 18 kV
